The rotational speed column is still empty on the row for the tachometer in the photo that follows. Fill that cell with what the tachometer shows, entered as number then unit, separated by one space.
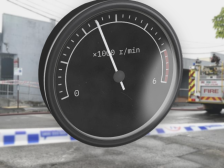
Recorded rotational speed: 2400 rpm
